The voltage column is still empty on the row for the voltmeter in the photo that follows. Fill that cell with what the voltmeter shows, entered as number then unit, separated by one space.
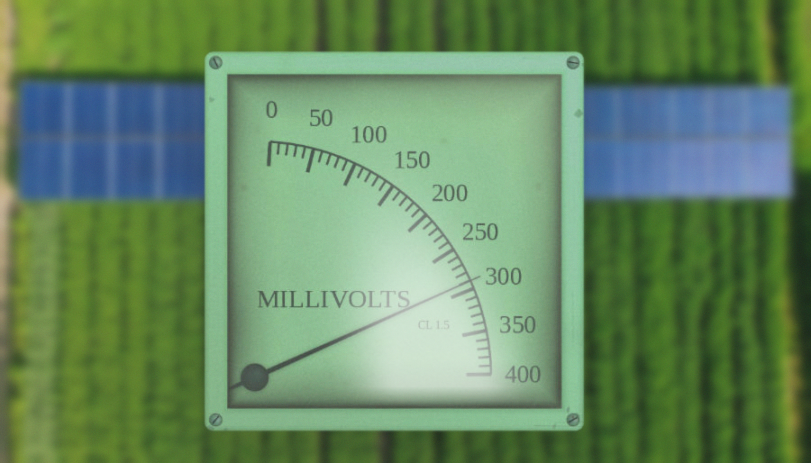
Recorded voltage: 290 mV
